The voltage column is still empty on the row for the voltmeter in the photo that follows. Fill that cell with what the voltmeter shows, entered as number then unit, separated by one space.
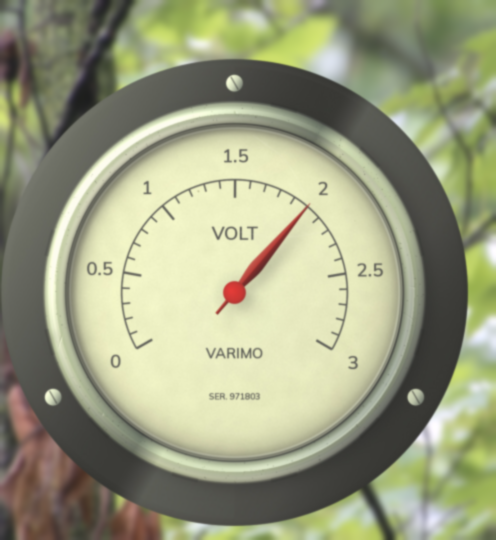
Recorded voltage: 2 V
